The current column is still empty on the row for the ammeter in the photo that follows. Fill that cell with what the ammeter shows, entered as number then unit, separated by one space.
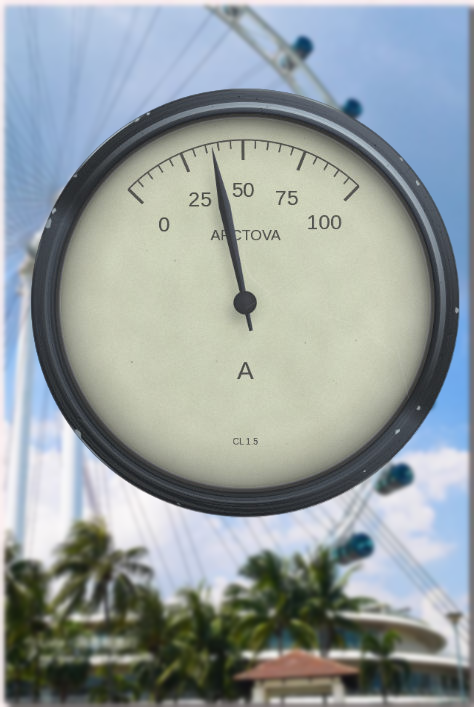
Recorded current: 37.5 A
